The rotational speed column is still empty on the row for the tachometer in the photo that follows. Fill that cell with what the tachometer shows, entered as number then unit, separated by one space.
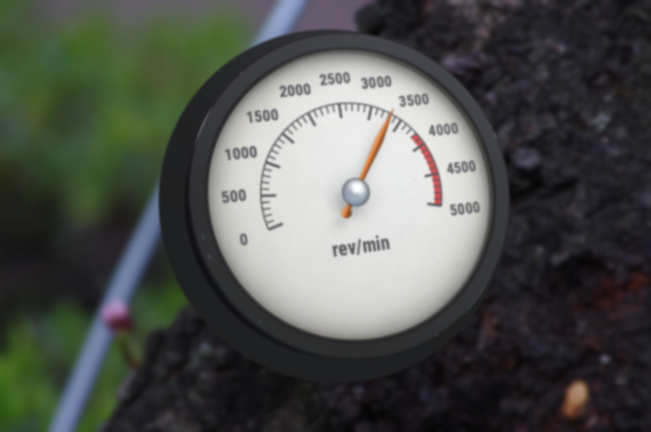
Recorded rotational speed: 3300 rpm
